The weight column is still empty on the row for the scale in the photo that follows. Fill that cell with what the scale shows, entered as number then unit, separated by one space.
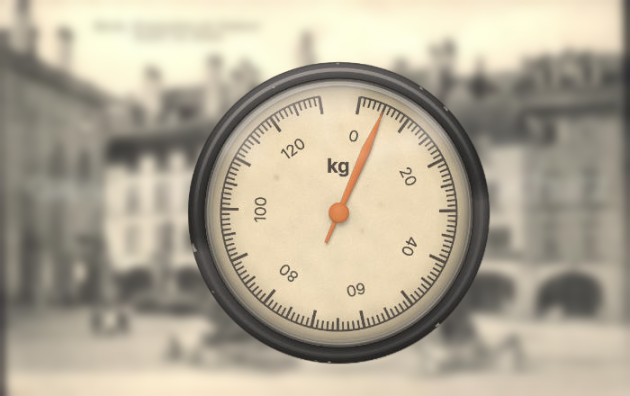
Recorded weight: 5 kg
